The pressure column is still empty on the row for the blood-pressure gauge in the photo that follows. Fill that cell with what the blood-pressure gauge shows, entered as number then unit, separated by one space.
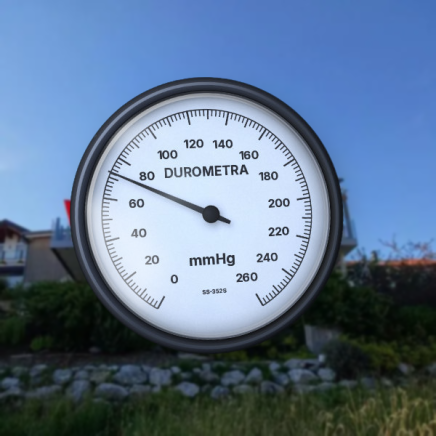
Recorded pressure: 72 mmHg
